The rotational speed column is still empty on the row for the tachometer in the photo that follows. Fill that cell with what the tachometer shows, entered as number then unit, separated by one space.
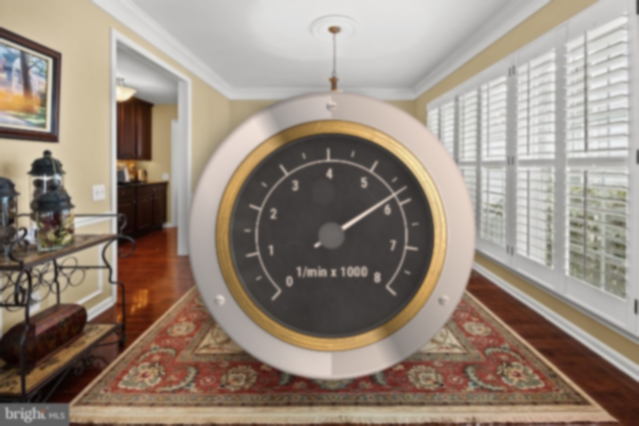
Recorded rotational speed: 5750 rpm
